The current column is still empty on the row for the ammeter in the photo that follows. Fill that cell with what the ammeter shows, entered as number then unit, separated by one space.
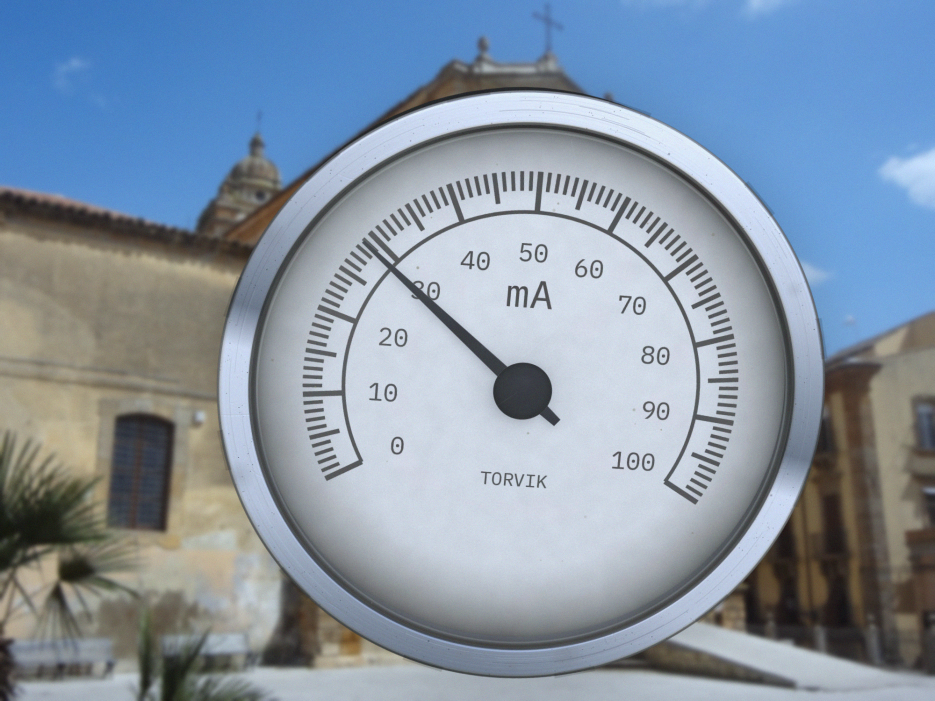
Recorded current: 29 mA
